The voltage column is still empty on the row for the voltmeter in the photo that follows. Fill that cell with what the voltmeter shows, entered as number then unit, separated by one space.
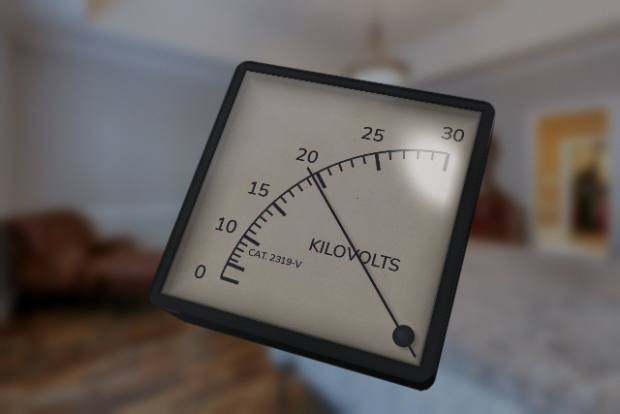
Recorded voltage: 19.5 kV
